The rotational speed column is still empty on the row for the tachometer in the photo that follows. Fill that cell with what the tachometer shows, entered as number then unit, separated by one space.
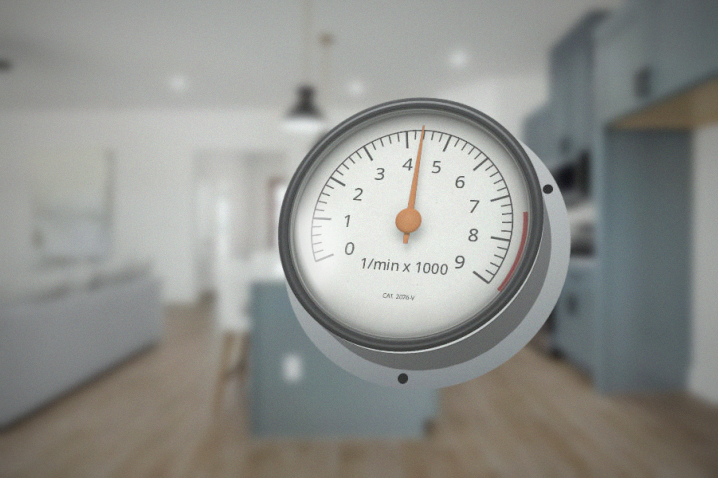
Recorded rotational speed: 4400 rpm
